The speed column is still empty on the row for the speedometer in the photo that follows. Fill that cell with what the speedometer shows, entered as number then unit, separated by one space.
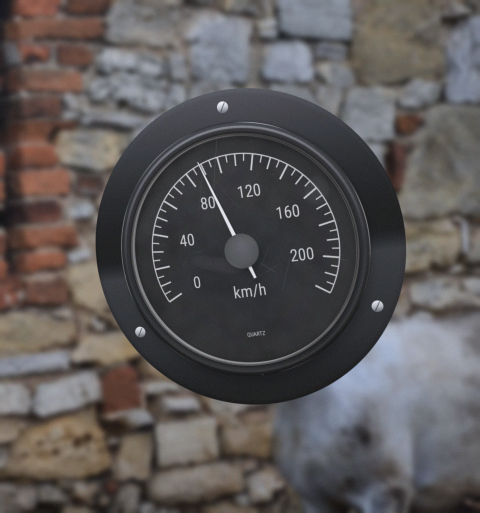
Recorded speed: 90 km/h
